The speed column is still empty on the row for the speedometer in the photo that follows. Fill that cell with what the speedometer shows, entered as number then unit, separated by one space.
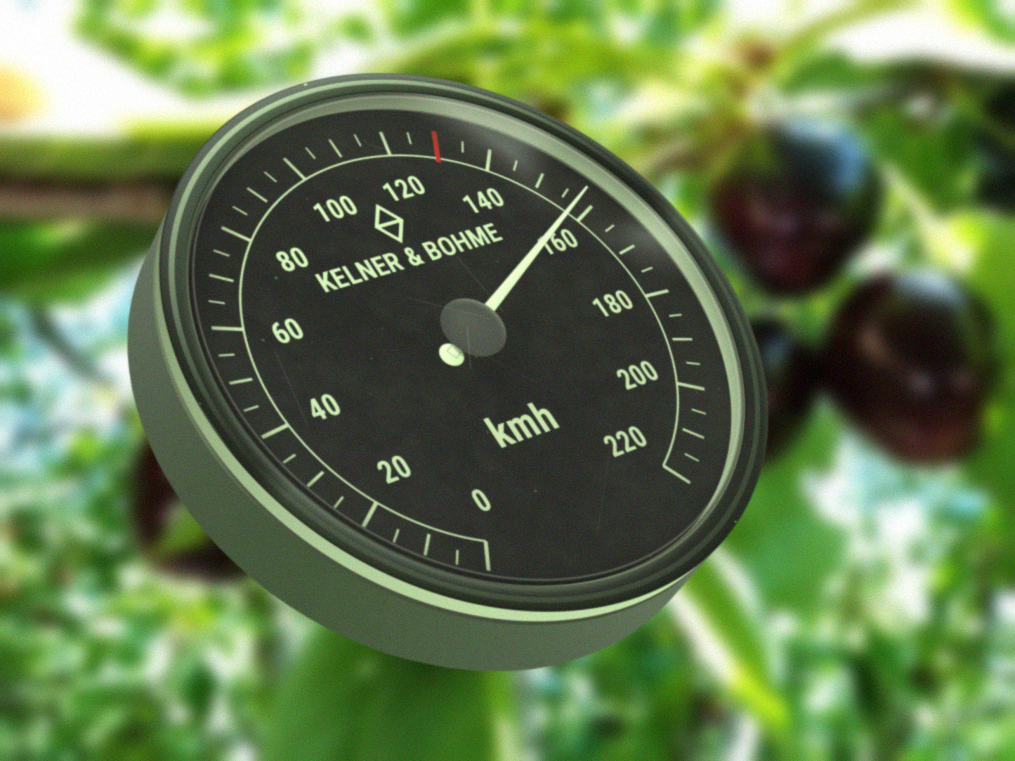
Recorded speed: 157.5 km/h
